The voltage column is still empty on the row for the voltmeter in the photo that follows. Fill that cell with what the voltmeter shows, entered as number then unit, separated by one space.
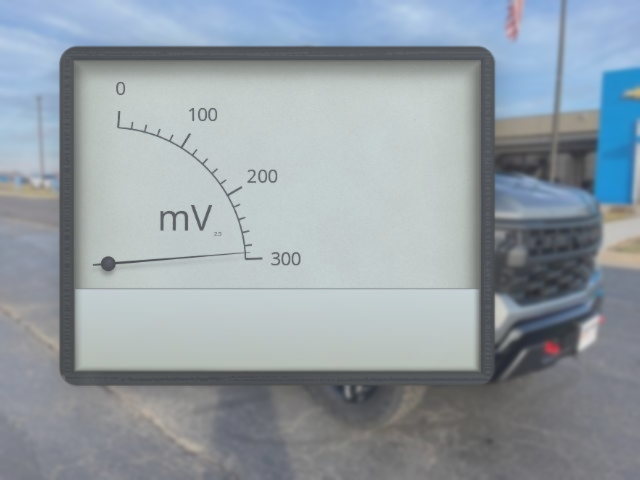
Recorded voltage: 290 mV
